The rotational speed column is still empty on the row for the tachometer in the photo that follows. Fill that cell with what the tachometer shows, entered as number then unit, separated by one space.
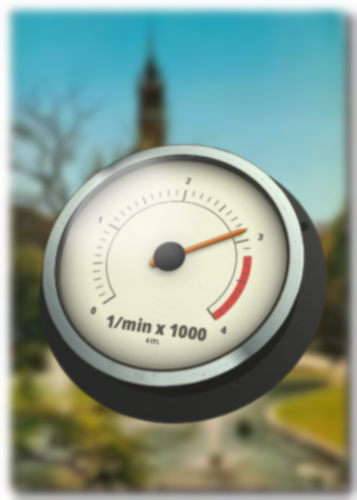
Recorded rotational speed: 2900 rpm
